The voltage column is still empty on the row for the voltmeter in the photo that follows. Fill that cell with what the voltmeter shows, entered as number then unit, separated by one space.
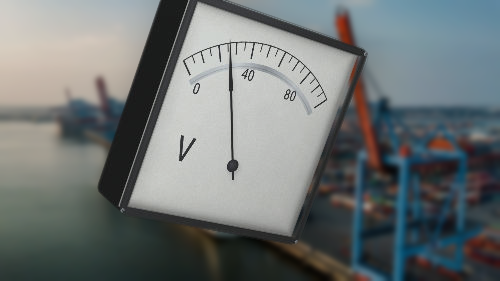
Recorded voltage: 25 V
